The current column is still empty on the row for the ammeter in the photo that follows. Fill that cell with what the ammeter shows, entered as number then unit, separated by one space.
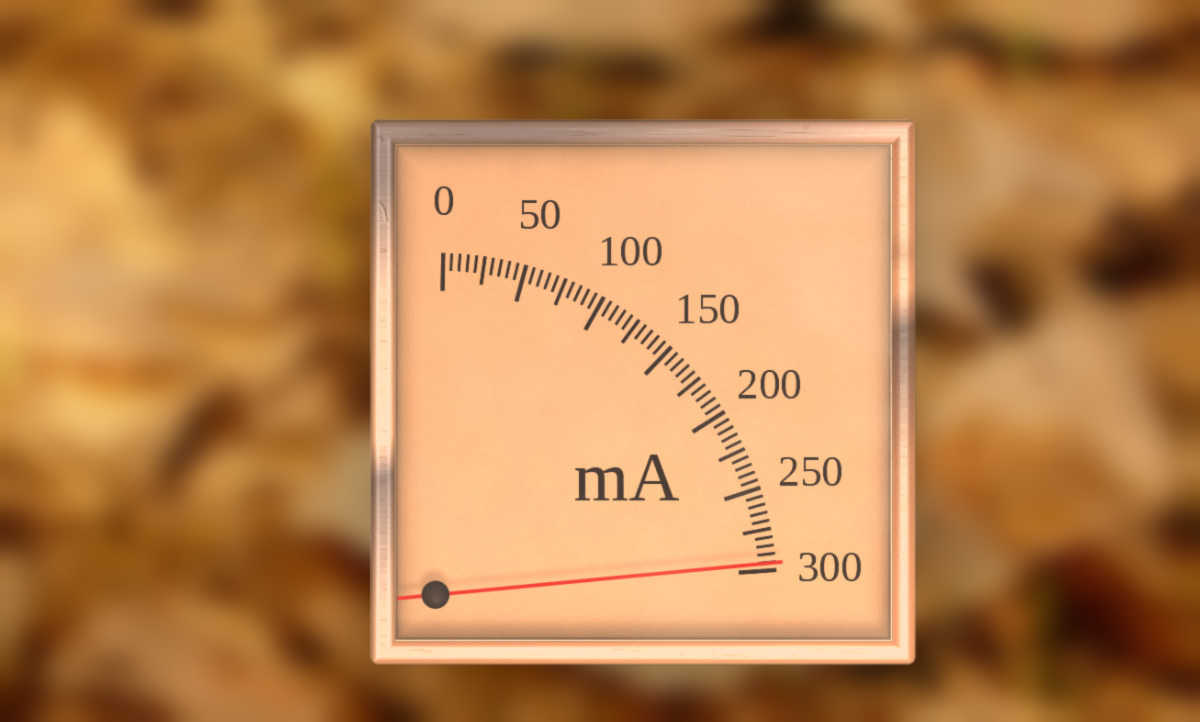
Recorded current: 295 mA
